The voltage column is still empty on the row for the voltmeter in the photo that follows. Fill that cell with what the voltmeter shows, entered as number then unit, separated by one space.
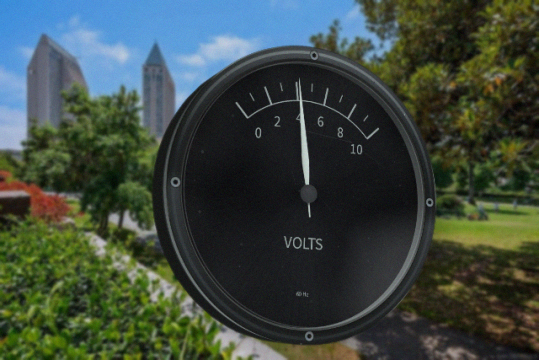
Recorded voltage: 4 V
